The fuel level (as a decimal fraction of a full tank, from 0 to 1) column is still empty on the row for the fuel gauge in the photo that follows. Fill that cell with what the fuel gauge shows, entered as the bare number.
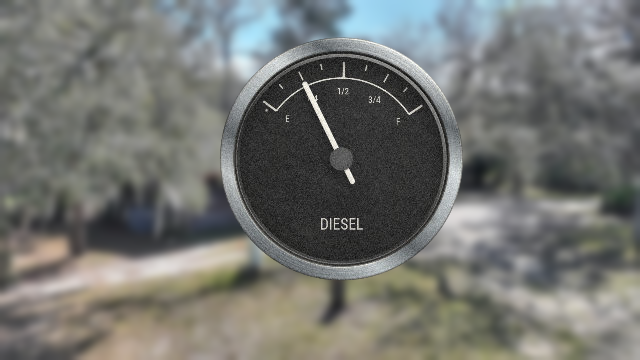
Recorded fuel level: 0.25
